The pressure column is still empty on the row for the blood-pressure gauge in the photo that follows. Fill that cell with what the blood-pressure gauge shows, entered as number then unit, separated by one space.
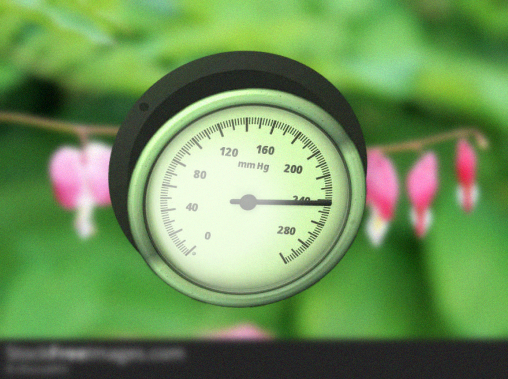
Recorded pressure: 240 mmHg
